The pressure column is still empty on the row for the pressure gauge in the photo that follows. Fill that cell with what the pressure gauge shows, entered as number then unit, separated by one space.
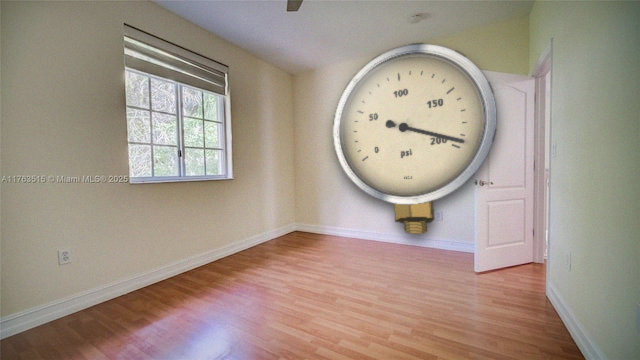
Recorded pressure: 195 psi
